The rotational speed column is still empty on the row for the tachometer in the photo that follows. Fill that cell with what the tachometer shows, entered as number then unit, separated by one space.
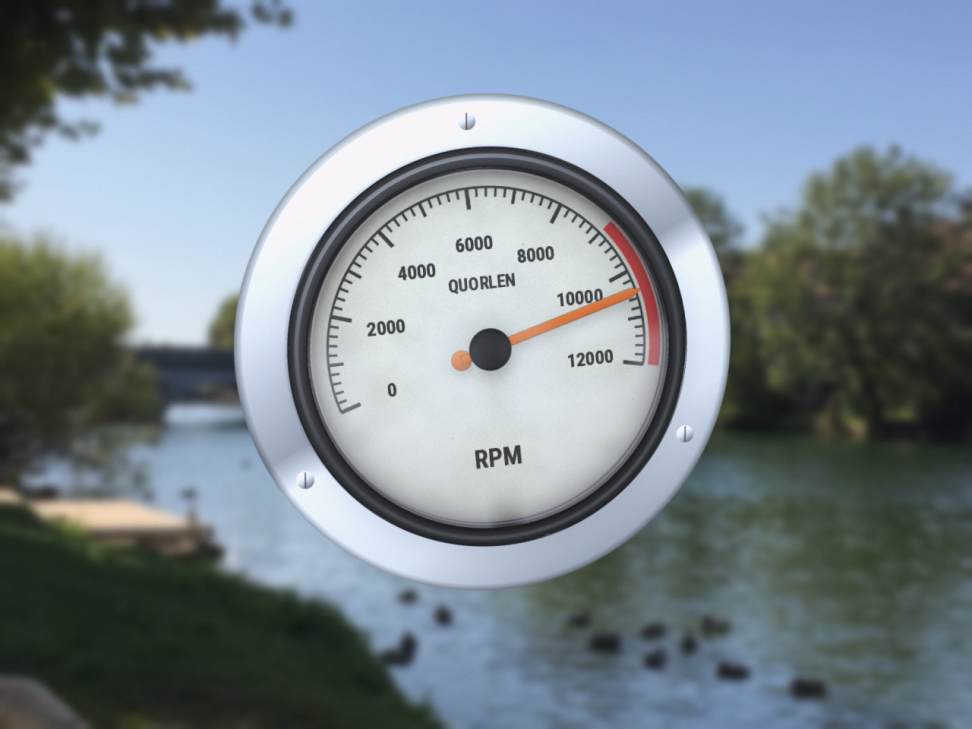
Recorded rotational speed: 10400 rpm
